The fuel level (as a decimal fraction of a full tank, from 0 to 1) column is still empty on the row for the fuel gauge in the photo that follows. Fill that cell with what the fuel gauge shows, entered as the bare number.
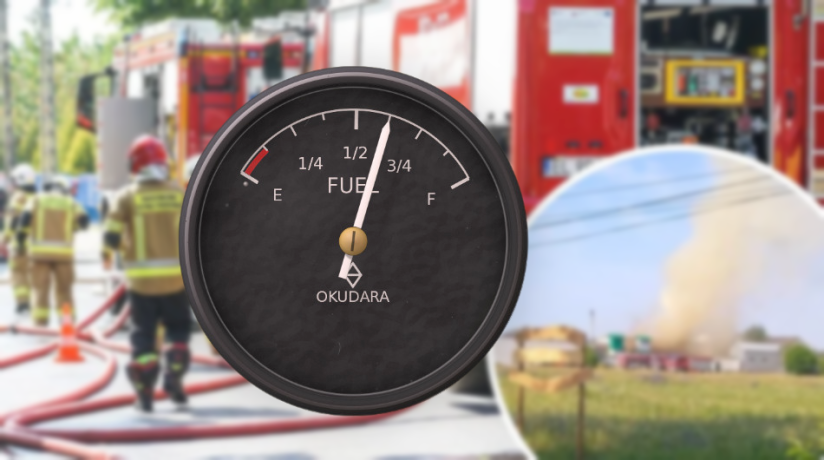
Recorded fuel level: 0.625
